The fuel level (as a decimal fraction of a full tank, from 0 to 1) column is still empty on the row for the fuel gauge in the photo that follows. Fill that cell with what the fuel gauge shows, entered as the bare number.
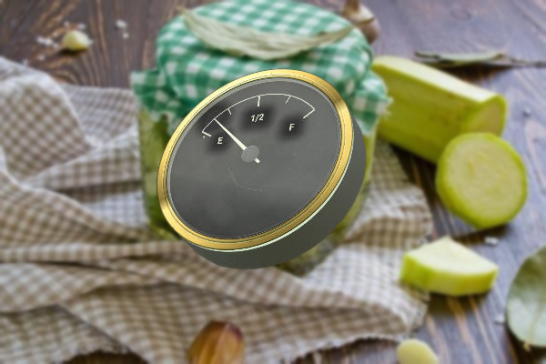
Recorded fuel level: 0.125
